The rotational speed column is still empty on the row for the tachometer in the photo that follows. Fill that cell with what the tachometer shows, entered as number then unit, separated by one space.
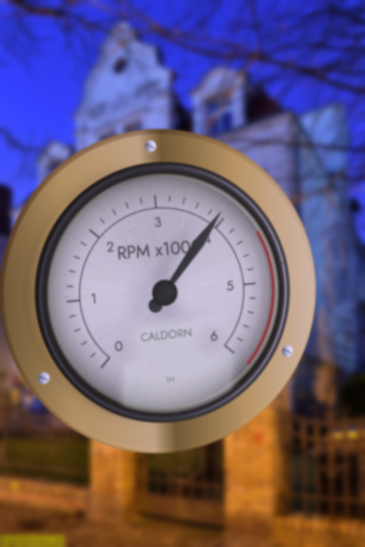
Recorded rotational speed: 3900 rpm
